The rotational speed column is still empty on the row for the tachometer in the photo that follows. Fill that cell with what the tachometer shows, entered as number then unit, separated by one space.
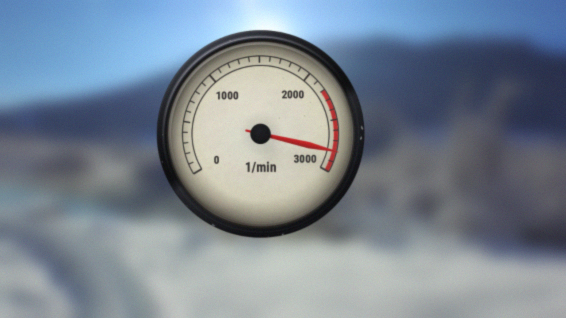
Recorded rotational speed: 2800 rpm
